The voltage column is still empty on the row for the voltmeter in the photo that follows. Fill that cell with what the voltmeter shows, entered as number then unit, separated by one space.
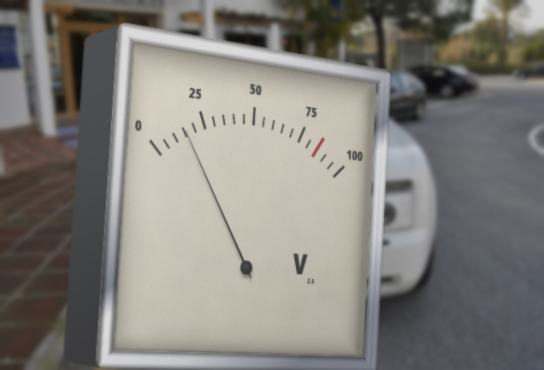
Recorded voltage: 15 V
